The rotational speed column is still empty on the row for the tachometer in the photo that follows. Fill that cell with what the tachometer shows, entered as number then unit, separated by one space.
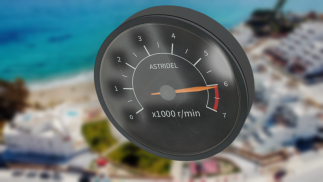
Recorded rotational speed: 6000 rpm
